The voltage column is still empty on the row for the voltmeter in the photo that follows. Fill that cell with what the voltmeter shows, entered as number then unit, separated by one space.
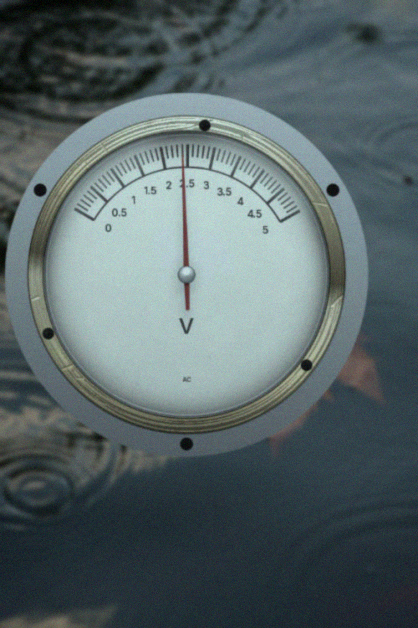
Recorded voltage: 2.4 V
